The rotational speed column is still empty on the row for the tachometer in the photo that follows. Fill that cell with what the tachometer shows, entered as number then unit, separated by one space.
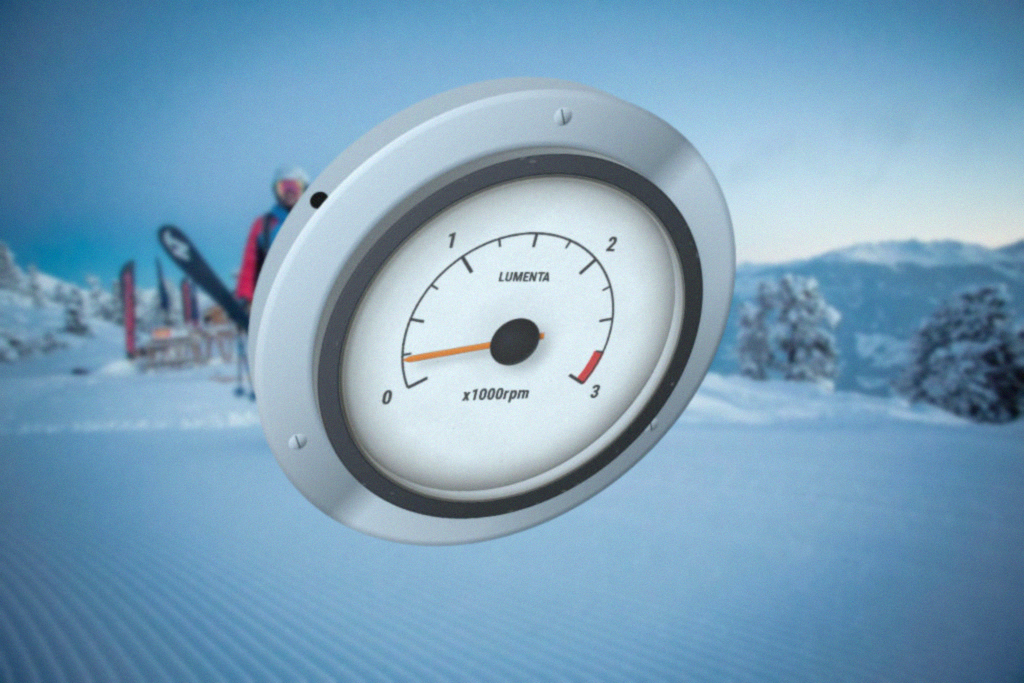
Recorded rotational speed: 250 rpm
